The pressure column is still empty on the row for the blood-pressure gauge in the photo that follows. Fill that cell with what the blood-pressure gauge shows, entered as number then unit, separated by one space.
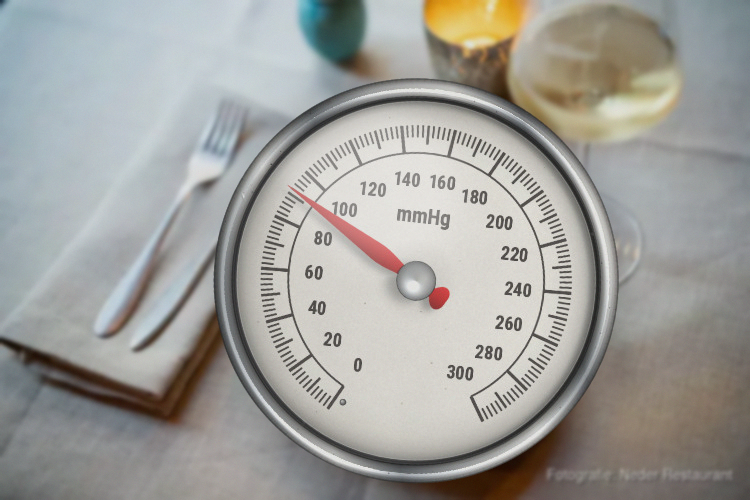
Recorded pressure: 92 mmHg
